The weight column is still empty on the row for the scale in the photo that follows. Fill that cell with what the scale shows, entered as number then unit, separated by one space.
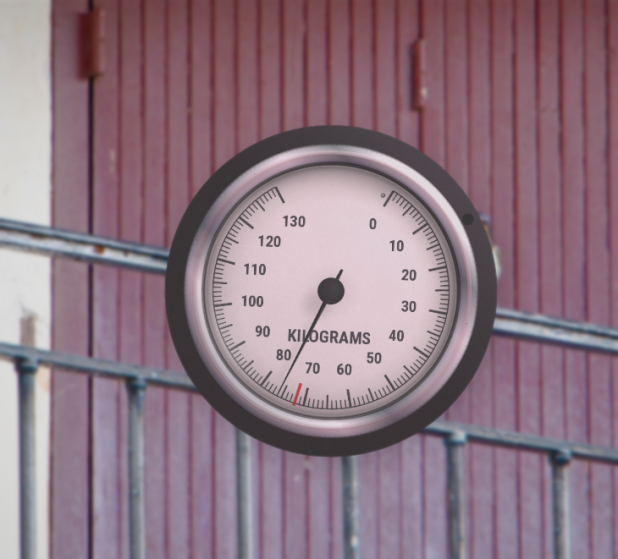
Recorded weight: 76 kg
